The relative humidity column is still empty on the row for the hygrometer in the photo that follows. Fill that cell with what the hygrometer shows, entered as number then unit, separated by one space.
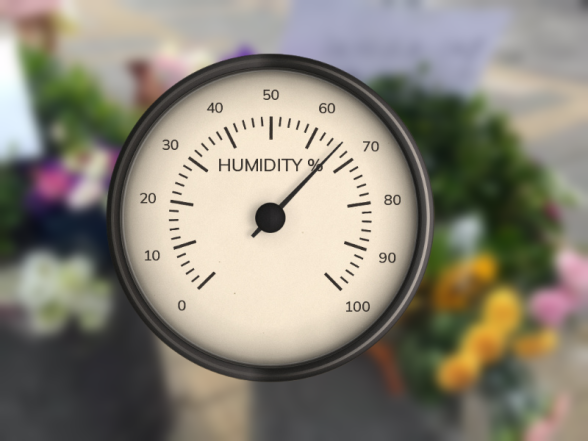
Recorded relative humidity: 66 %
